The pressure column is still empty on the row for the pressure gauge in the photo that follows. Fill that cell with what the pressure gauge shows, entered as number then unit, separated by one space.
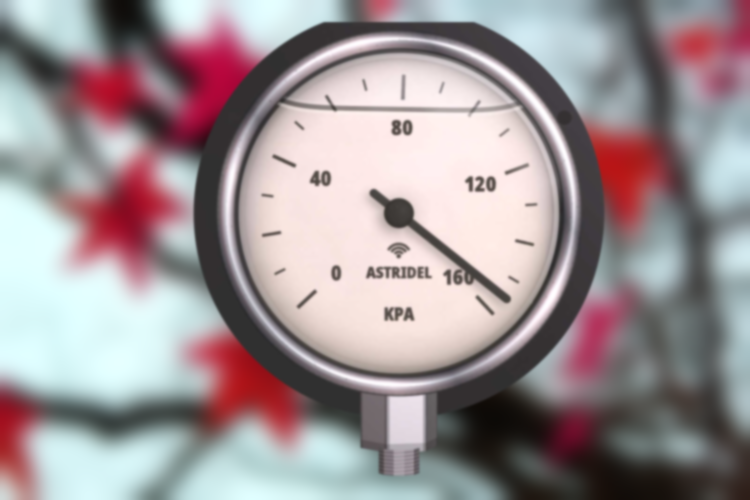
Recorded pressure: 155 kPa
